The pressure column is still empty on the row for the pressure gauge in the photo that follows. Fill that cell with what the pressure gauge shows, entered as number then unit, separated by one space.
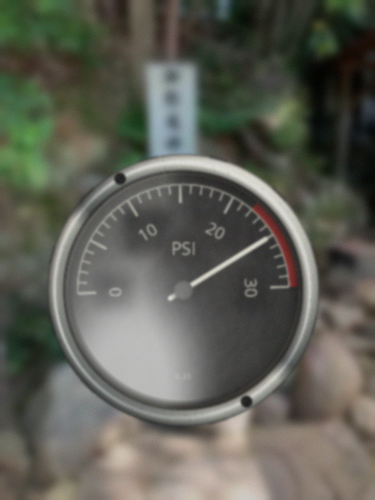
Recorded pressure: 25 psi
